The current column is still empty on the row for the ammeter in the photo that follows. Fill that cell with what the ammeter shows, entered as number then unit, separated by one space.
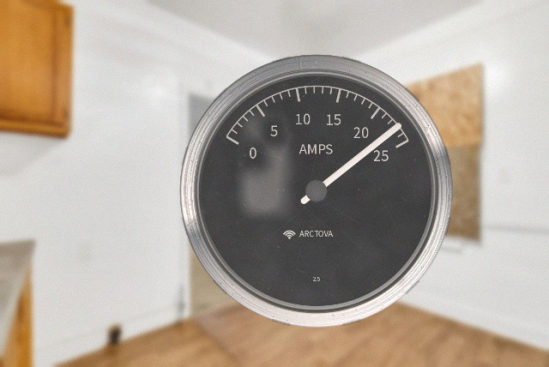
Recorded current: 23 A
